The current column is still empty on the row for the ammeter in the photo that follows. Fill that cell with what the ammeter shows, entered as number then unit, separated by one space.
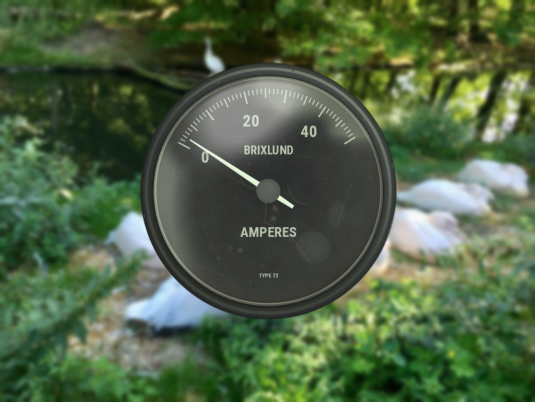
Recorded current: 2 A
